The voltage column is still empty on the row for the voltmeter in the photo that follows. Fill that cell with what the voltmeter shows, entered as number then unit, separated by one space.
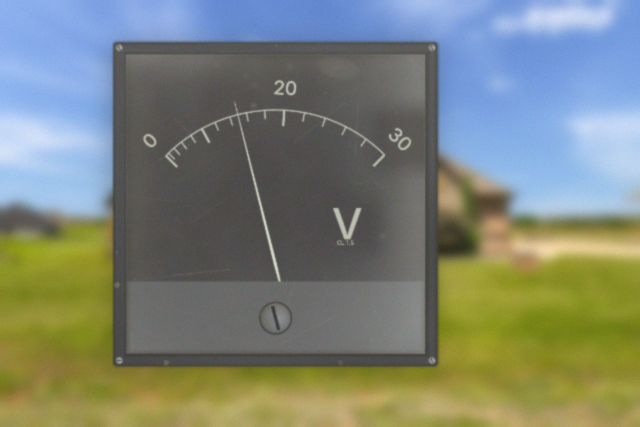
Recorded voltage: 15 V
